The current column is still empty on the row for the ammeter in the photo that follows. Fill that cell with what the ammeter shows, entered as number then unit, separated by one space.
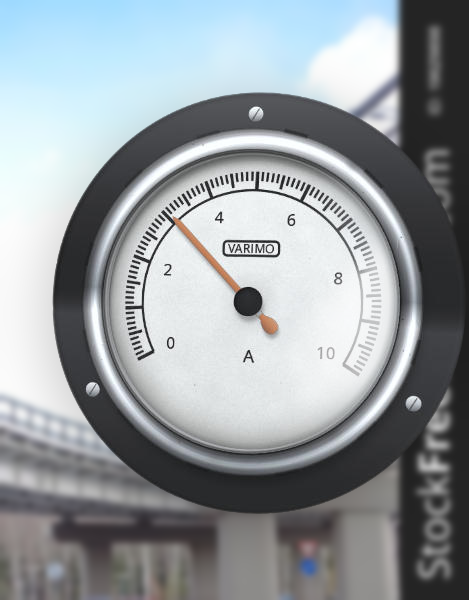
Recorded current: 3.1 A
